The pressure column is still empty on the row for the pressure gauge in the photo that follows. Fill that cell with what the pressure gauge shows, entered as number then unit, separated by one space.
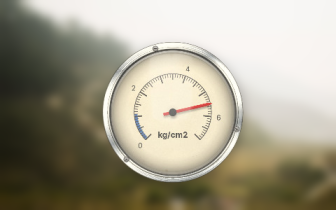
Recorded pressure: 5.5 kg/cm²
